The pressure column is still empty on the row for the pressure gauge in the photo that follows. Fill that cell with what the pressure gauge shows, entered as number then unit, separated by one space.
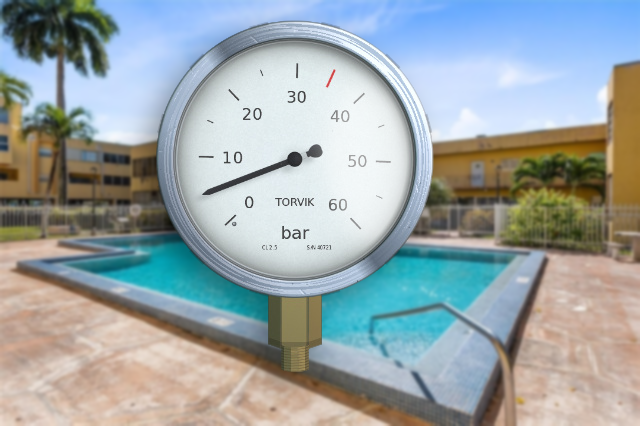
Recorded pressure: 5 bar
